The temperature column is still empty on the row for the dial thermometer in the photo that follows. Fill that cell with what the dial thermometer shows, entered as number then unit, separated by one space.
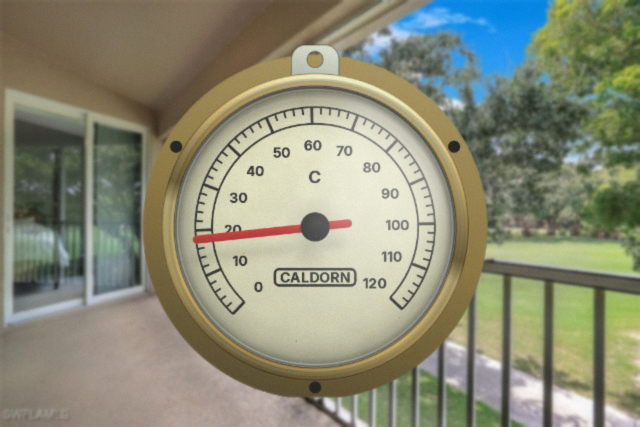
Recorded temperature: 18 °C
